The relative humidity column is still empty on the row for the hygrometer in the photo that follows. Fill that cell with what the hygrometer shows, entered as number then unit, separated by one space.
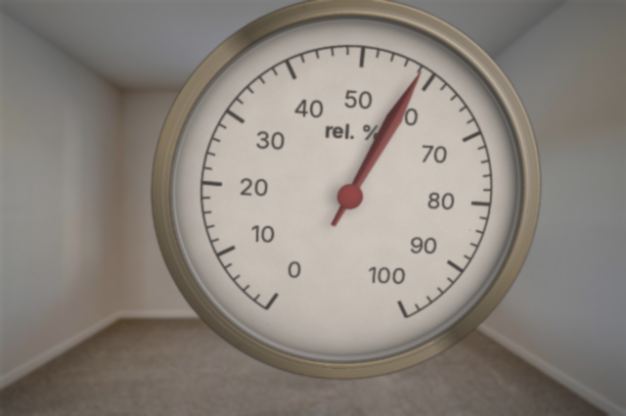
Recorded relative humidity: 58 %
